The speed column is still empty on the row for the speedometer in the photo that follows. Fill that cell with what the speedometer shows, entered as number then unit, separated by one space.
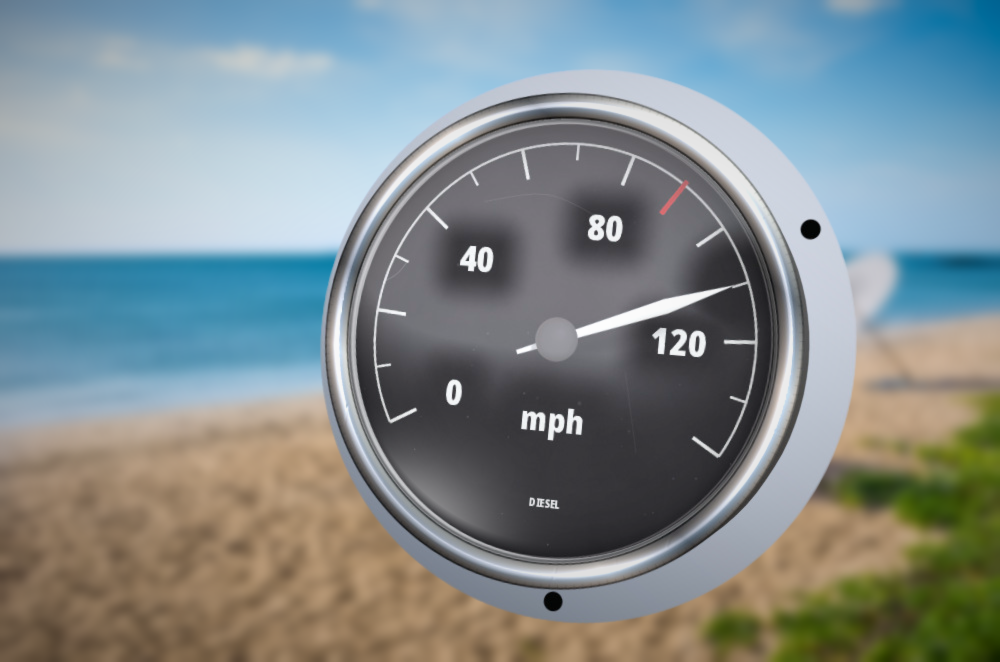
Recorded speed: 110 mph
